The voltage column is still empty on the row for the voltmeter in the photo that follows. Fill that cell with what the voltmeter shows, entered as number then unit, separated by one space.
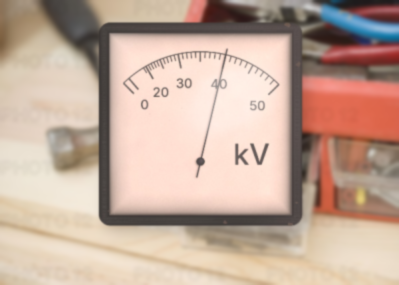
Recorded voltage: 40 kV
